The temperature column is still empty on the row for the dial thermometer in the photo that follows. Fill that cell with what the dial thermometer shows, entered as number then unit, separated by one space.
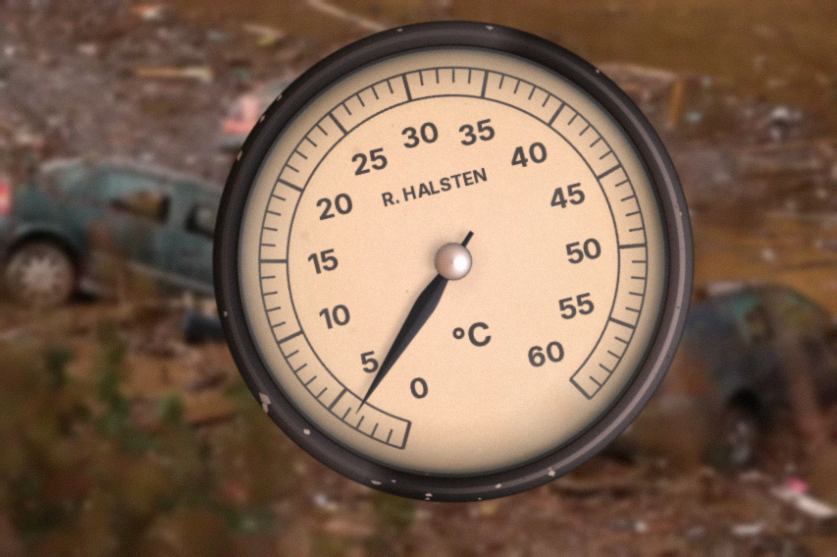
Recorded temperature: 3.5 °C
